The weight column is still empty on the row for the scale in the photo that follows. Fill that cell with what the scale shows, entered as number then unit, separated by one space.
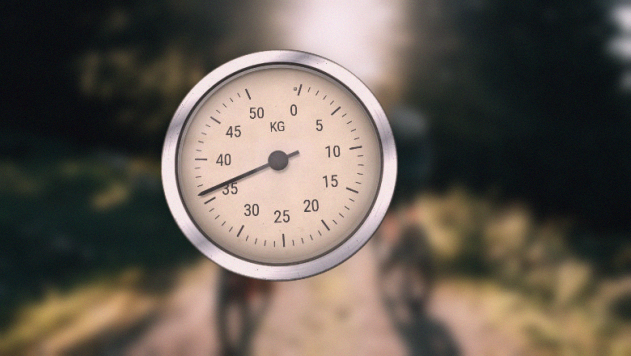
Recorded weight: 36 kg
